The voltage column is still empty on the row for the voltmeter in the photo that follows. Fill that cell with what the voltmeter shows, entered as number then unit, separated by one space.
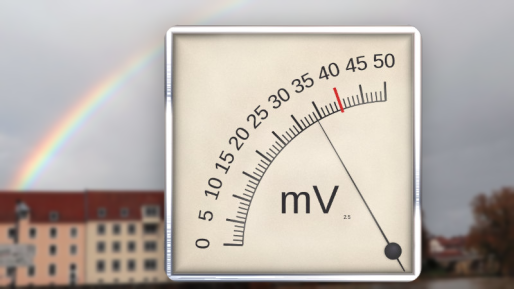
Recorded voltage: 34 mV
